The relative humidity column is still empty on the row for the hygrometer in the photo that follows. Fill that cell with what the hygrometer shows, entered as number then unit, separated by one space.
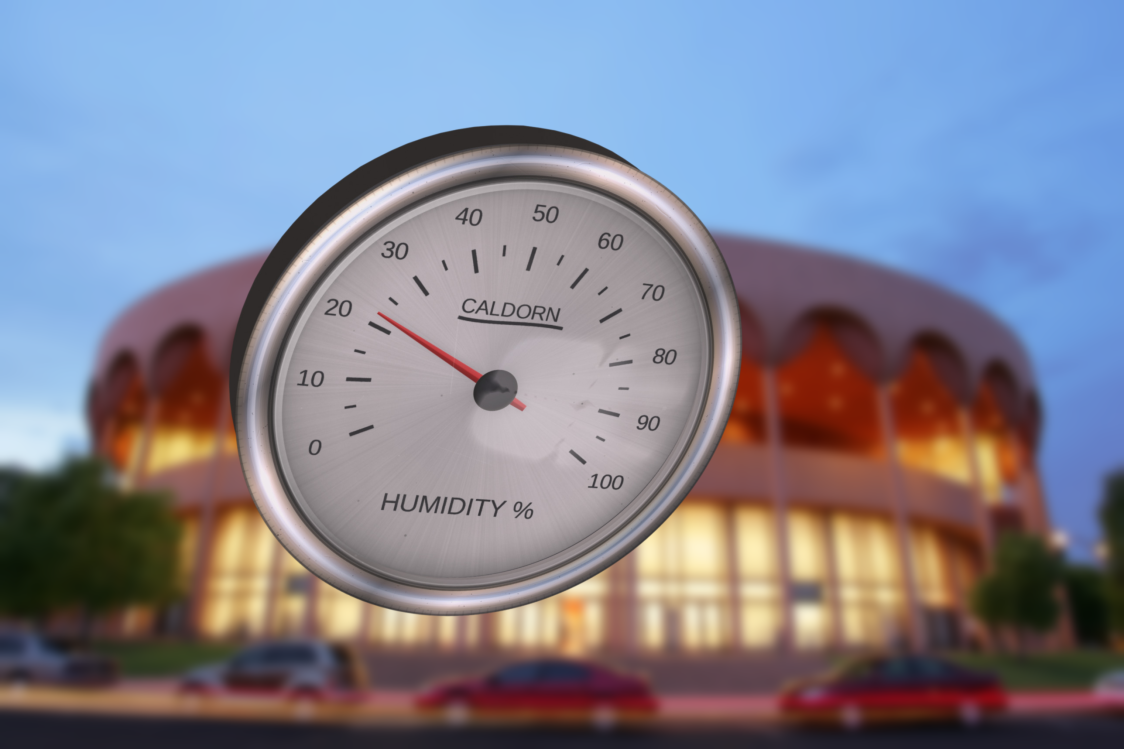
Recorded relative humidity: 22.5 %
